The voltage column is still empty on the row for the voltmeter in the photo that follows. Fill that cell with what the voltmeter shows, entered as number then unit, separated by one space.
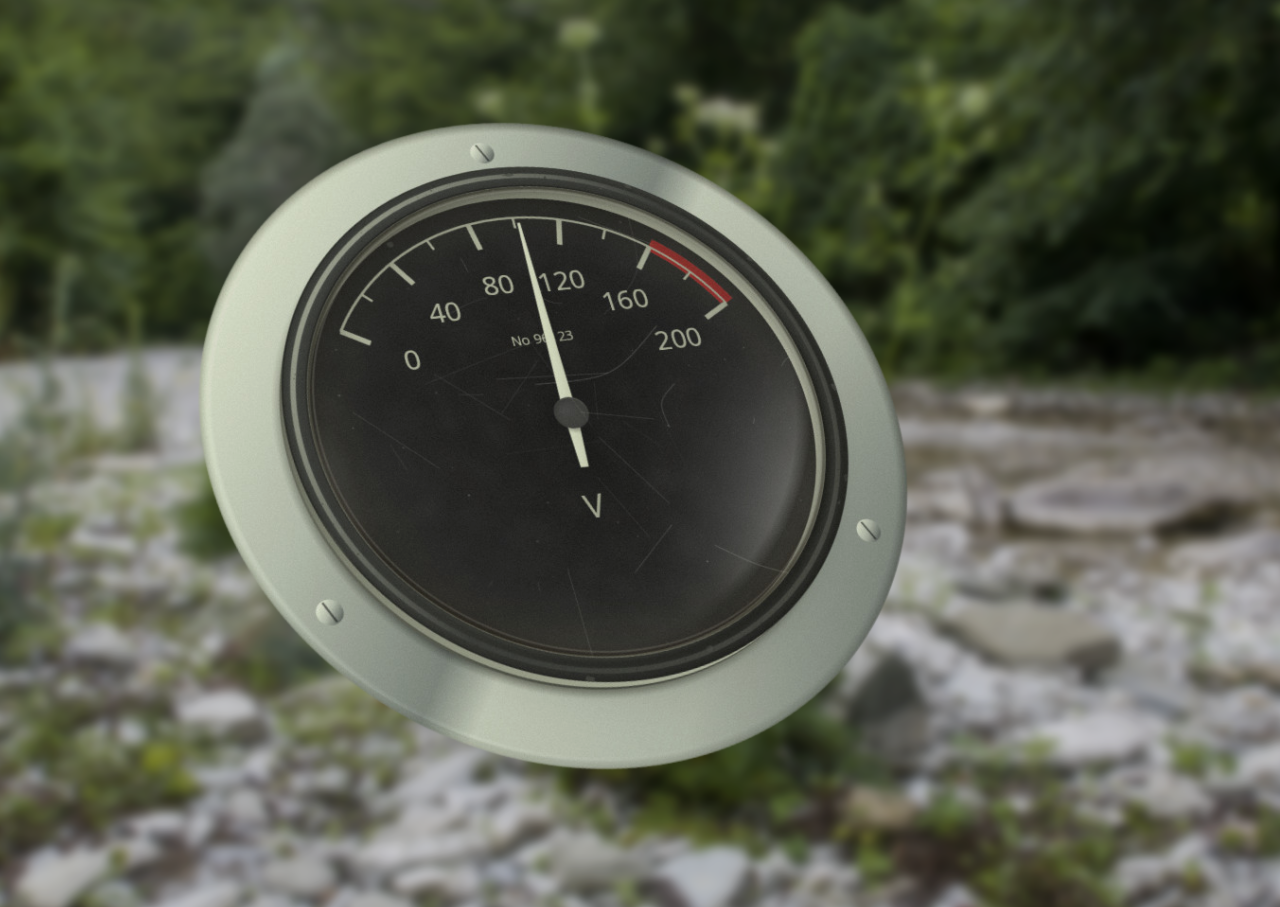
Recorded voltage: 100 V
